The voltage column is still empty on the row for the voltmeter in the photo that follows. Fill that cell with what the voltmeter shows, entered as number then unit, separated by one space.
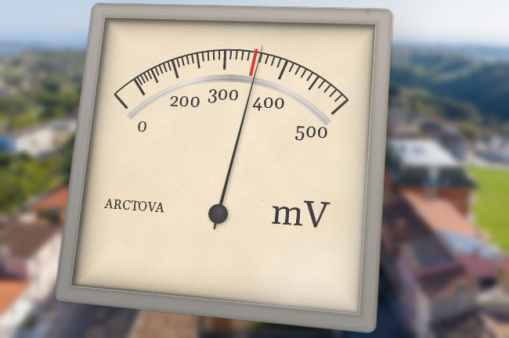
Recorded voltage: 360 mV
